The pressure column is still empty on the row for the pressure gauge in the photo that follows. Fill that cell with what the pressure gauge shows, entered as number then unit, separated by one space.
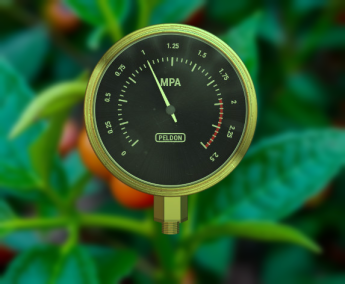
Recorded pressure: 1 MPa
